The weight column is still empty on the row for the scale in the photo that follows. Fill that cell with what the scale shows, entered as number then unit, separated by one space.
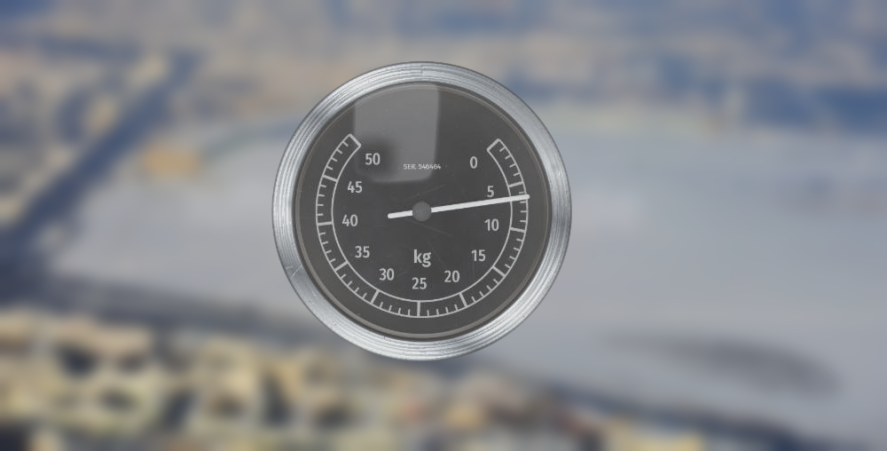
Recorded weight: 6.5 kg
